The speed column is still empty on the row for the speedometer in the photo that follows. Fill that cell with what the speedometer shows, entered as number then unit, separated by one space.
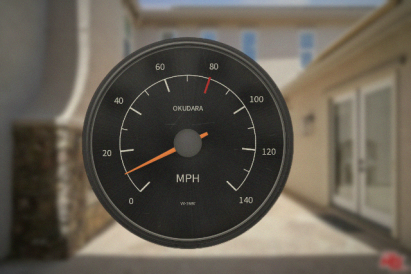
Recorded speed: 10 mph
